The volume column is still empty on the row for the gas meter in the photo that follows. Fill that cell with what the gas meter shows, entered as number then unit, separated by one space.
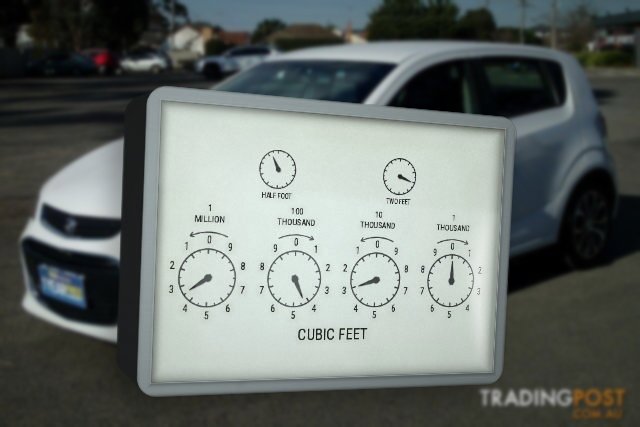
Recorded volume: 343000 ft³
